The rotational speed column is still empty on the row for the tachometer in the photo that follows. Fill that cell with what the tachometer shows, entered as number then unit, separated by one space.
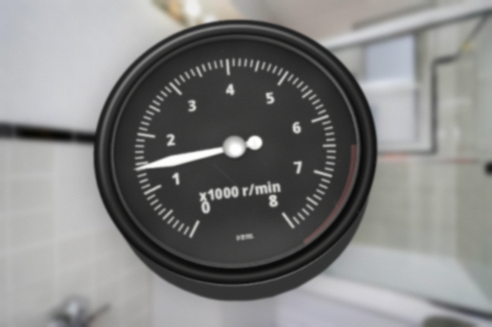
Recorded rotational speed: 1400 rpm
